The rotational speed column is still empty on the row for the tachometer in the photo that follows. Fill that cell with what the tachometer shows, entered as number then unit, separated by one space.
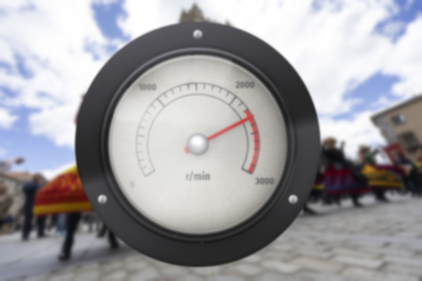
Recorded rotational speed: 2300 rpm
